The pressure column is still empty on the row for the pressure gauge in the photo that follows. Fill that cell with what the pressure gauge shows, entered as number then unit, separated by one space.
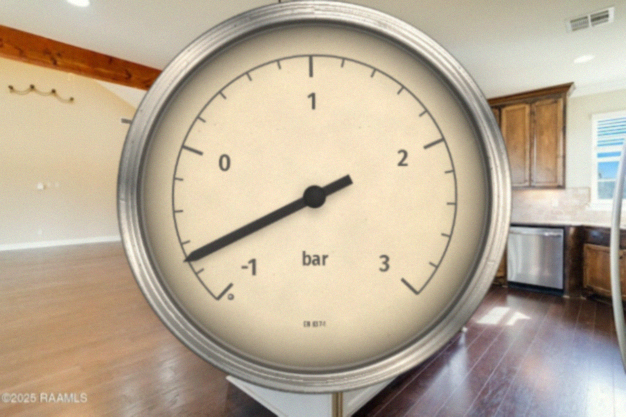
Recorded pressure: -0.7 bar
